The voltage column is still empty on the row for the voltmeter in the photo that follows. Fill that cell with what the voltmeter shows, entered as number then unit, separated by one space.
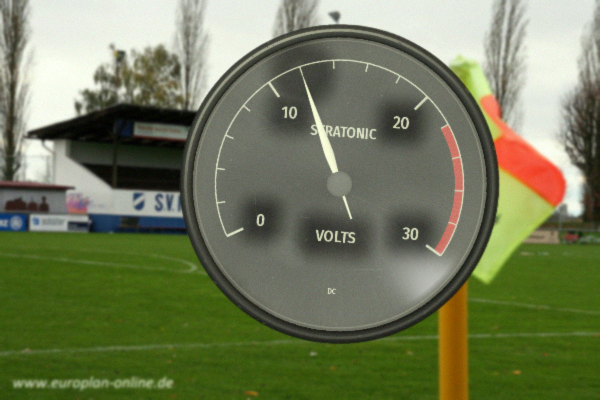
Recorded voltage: 12 V
